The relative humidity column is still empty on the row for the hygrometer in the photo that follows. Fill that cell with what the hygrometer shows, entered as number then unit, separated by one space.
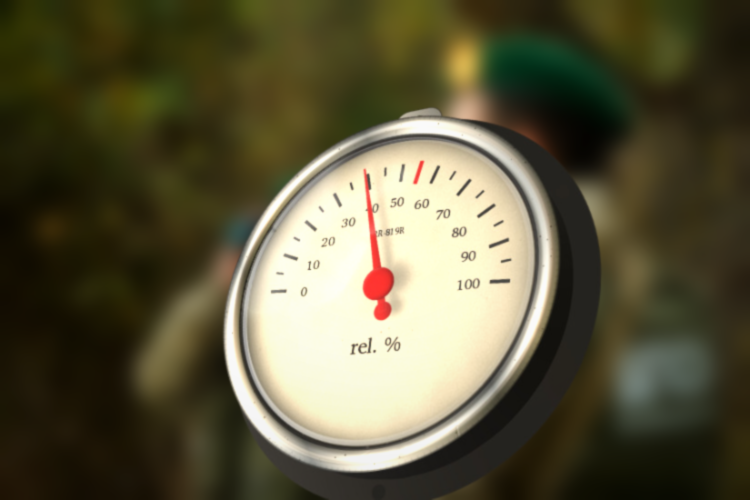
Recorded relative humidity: 40 %
